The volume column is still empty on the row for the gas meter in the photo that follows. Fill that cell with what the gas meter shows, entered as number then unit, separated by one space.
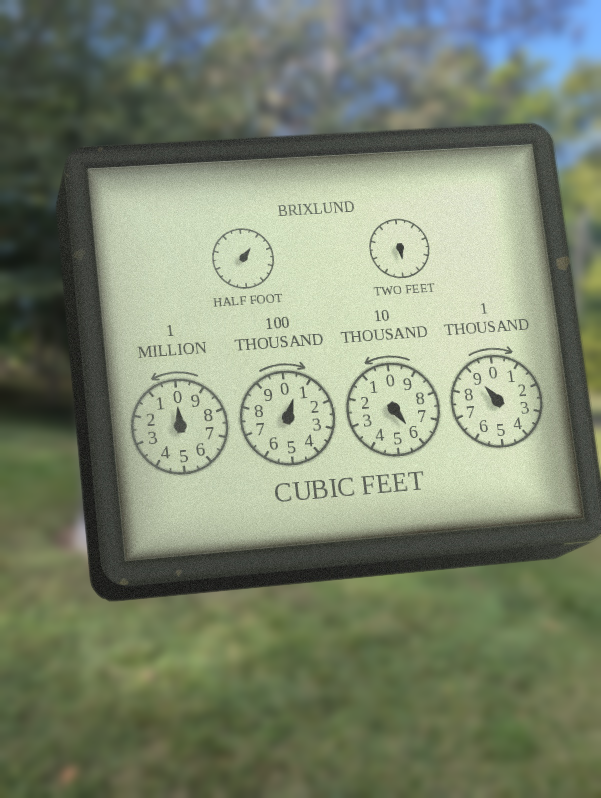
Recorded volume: 5900 ft³
